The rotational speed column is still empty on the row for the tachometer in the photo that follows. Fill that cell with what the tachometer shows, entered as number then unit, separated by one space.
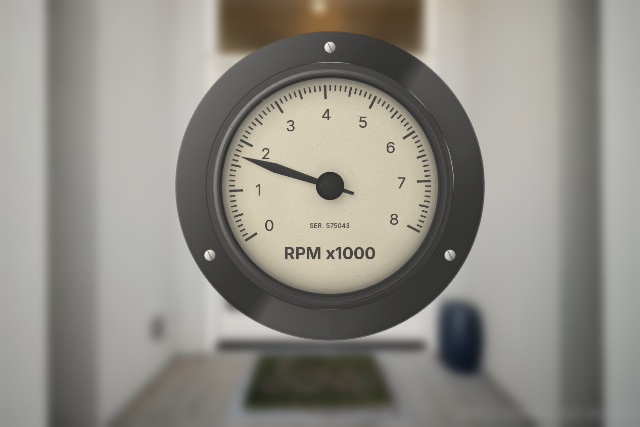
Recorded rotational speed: 1700 rpm
